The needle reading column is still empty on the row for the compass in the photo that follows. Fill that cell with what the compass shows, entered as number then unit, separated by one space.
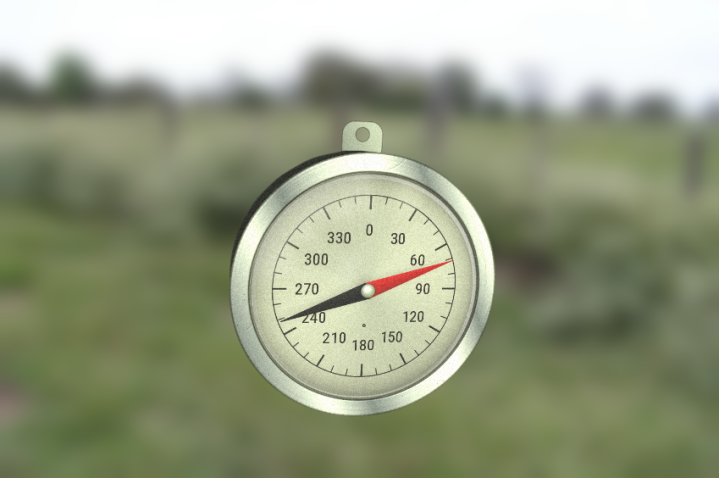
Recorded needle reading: 70 °
